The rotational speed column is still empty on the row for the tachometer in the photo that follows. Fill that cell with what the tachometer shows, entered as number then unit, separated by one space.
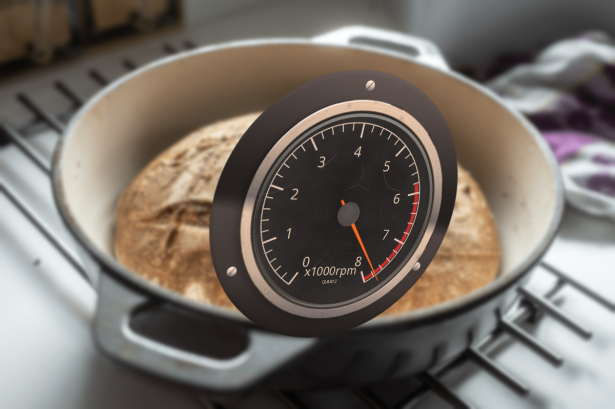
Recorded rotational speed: 7800 rpm
